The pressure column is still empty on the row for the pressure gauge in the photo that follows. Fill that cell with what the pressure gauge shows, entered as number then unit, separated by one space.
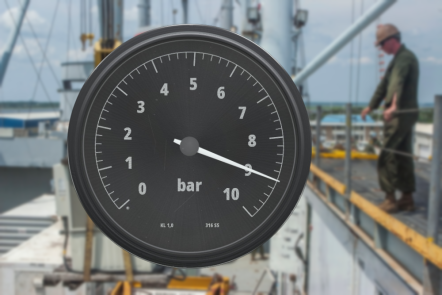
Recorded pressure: 9 bar
